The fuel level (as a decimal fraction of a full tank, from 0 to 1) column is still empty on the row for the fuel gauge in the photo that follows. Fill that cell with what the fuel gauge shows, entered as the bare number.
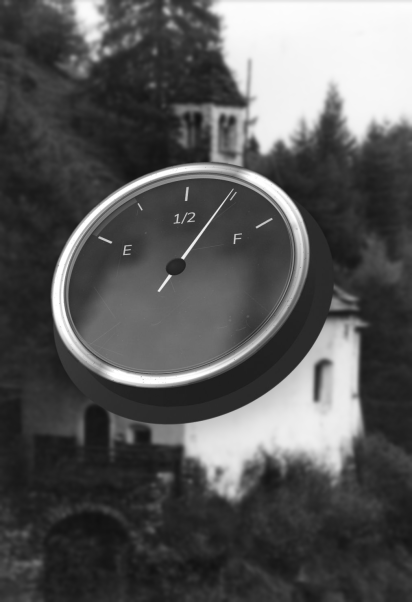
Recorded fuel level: 0.75
